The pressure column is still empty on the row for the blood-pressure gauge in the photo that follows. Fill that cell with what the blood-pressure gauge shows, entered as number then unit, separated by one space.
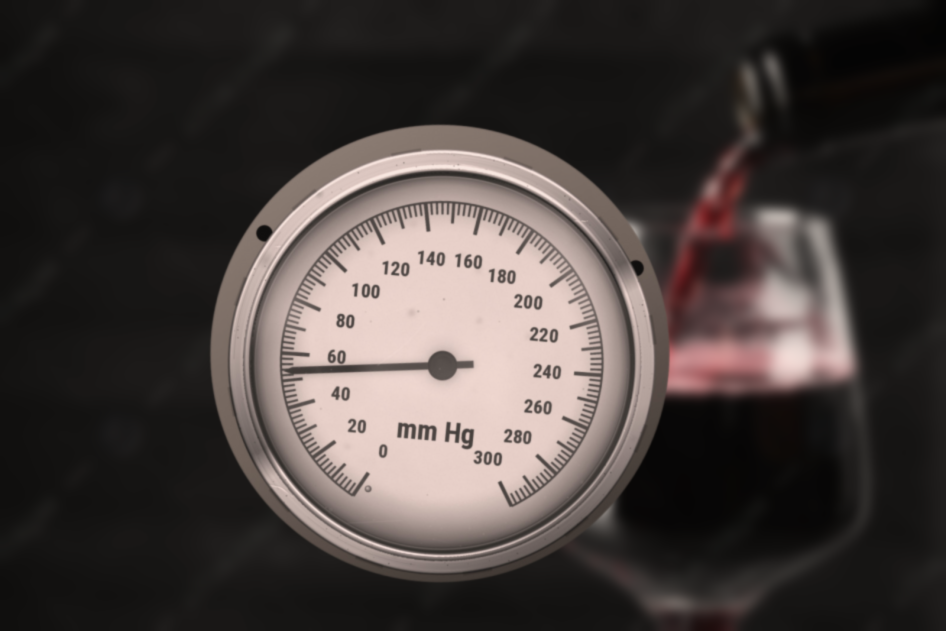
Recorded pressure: 54 mmHg
